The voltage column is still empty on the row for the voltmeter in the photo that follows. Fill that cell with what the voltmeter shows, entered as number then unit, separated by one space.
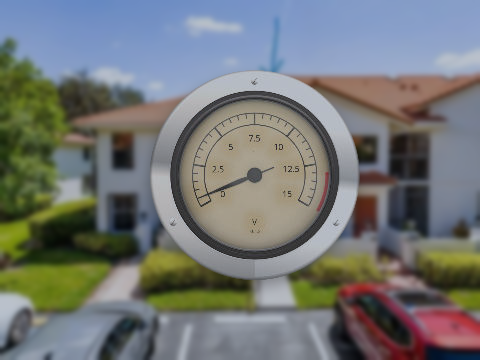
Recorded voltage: 0.5 V
